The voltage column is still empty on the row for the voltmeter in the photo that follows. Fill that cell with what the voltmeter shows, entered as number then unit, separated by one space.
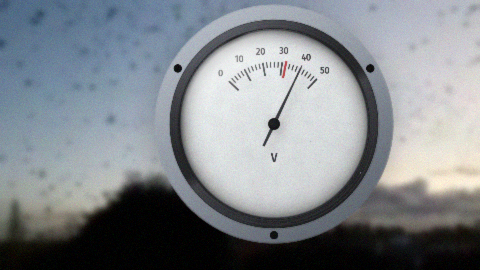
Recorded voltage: 40 V
